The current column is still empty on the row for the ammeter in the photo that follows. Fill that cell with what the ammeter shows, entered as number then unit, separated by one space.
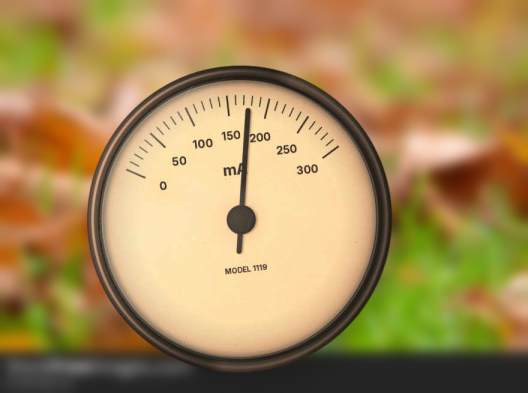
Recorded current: 175 mA
